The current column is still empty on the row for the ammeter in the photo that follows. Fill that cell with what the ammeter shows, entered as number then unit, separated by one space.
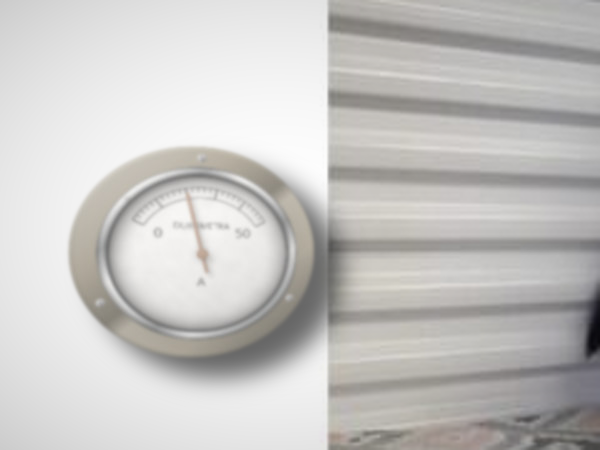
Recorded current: 20 A
